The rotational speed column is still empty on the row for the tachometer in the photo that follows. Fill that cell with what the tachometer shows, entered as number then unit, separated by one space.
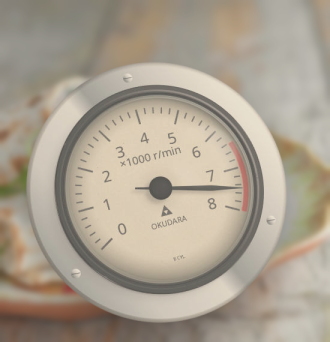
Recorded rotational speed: 7500 rpm
